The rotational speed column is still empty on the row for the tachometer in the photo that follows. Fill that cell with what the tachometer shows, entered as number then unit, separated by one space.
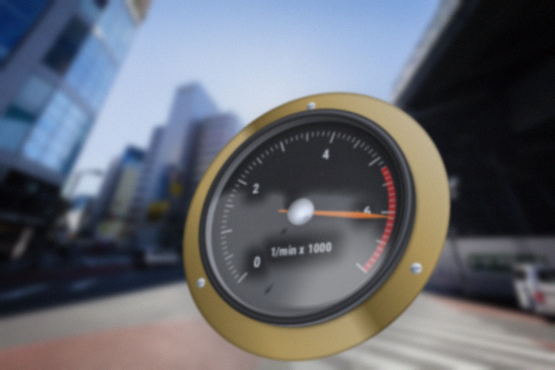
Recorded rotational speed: 6100 rpm
